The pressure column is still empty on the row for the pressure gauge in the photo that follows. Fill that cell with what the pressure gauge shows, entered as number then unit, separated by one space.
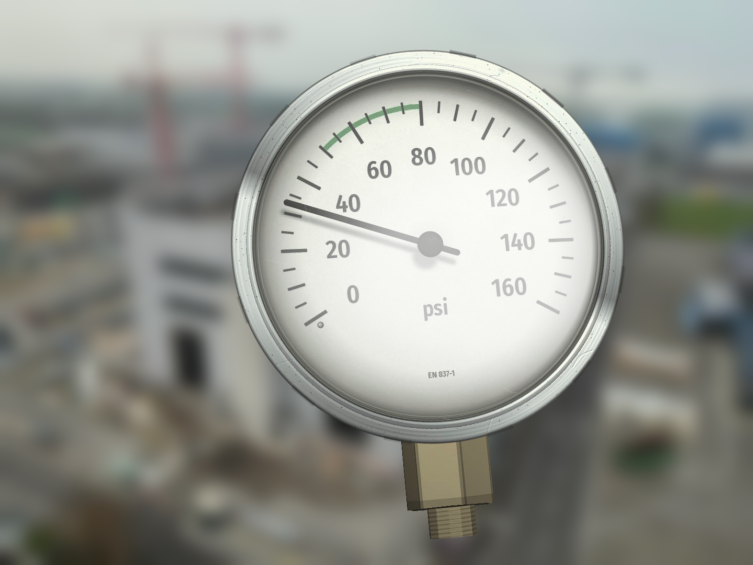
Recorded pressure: 32.5 psi
